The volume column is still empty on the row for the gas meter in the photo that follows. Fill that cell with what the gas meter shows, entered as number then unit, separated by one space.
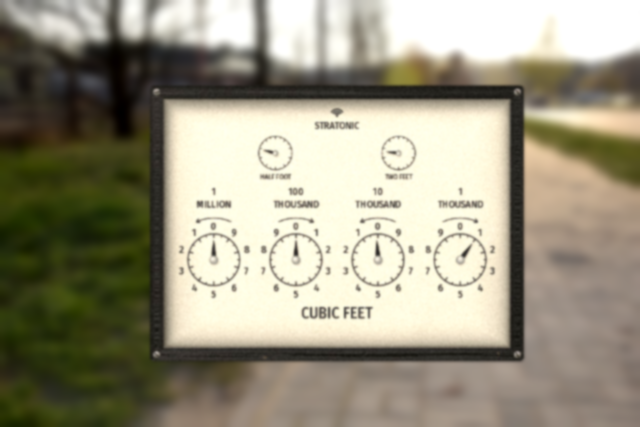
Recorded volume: 100 ft³
